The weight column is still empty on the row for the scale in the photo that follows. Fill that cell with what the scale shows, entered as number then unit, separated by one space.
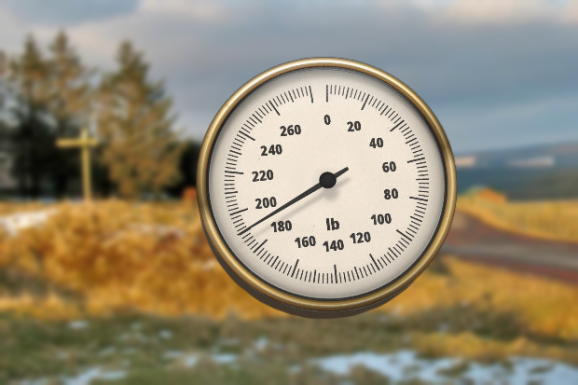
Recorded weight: 190 lb
